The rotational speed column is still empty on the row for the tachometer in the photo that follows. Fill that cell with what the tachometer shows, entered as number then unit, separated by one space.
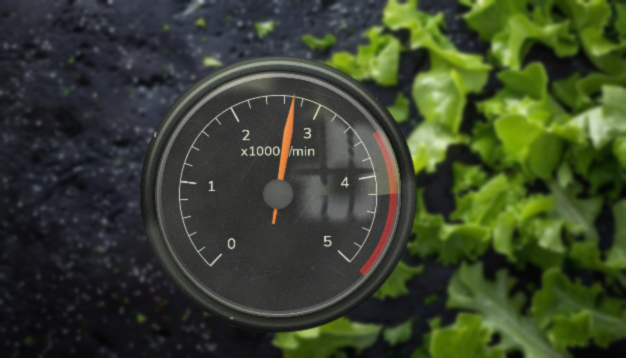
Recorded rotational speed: 2700 rpm
